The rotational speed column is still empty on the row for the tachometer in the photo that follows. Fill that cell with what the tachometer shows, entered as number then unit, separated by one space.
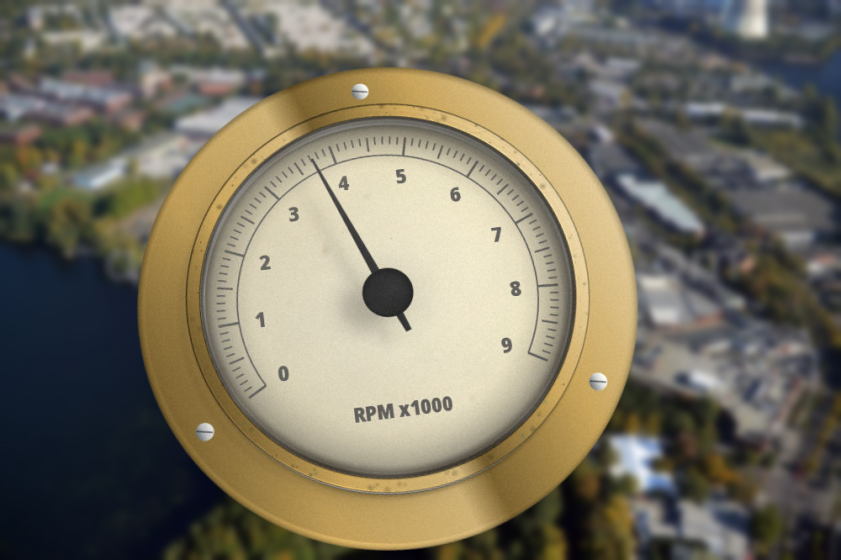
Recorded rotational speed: 3700 rpm
